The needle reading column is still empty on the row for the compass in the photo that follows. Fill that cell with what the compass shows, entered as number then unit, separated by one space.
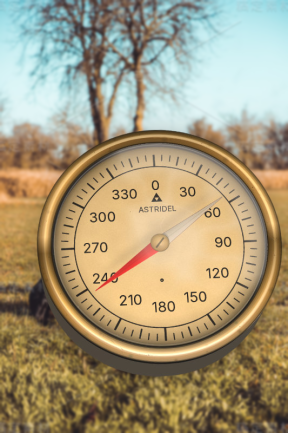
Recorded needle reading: 235 °
